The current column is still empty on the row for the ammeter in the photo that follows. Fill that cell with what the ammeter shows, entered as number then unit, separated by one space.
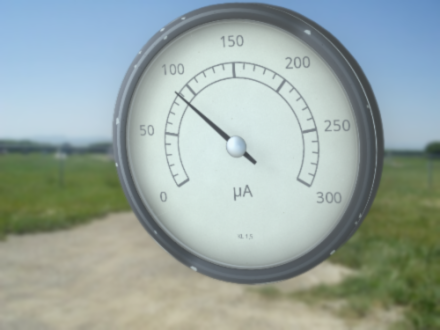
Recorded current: 90 µA
